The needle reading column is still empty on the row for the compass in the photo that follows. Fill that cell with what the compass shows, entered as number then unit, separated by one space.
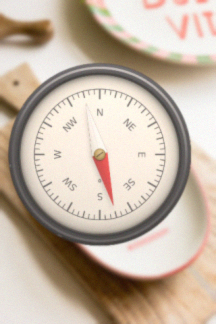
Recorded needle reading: 165 °
